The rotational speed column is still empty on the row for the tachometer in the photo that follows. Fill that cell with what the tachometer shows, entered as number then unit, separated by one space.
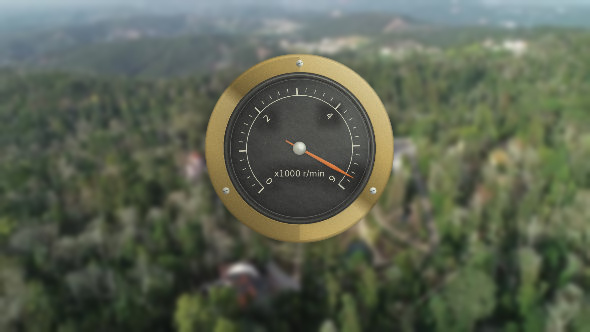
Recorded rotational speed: 5700 rpm
